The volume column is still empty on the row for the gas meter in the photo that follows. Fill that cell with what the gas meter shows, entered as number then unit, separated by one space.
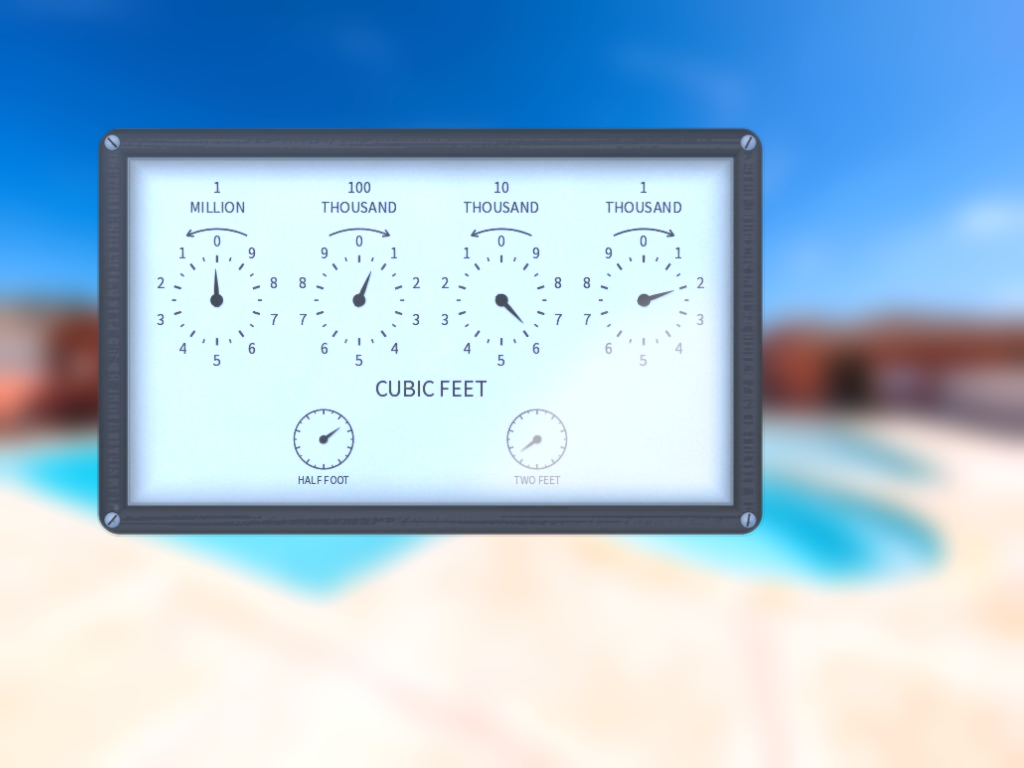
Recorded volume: 6200 ft³
